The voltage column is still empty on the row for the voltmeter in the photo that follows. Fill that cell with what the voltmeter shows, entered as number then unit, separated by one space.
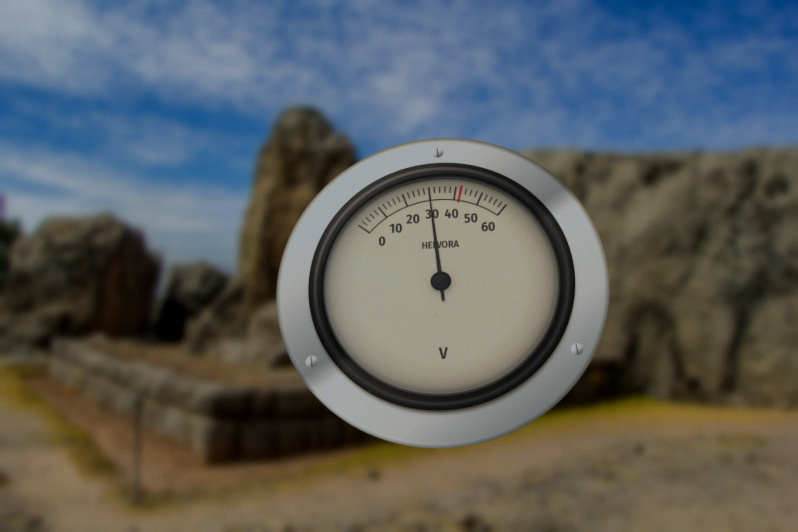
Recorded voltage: 30 V
